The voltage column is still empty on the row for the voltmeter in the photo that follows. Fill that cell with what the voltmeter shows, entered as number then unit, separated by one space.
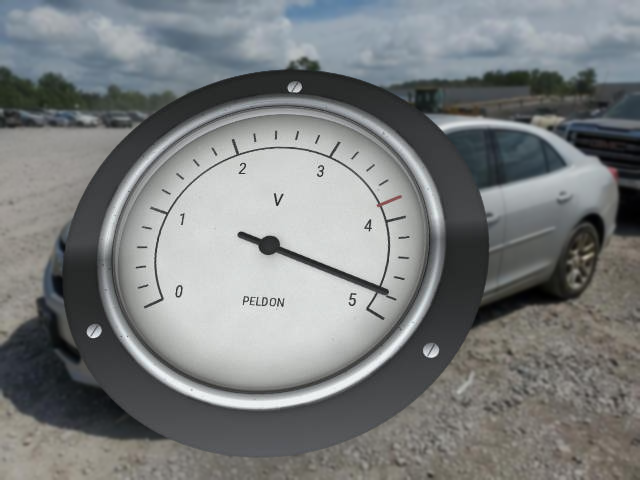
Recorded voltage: 4.8 V
